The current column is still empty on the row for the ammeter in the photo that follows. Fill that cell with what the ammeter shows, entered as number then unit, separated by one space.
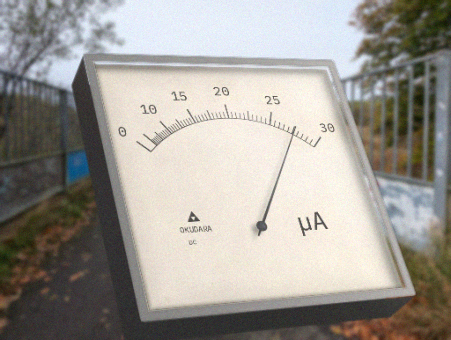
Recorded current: 27.5 µA
